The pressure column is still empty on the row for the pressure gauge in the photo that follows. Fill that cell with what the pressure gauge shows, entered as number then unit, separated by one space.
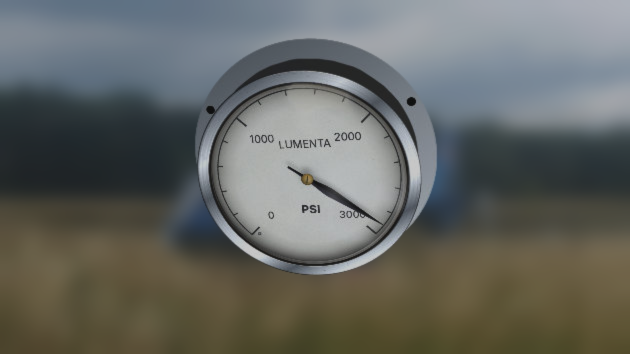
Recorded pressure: 2900 psi
